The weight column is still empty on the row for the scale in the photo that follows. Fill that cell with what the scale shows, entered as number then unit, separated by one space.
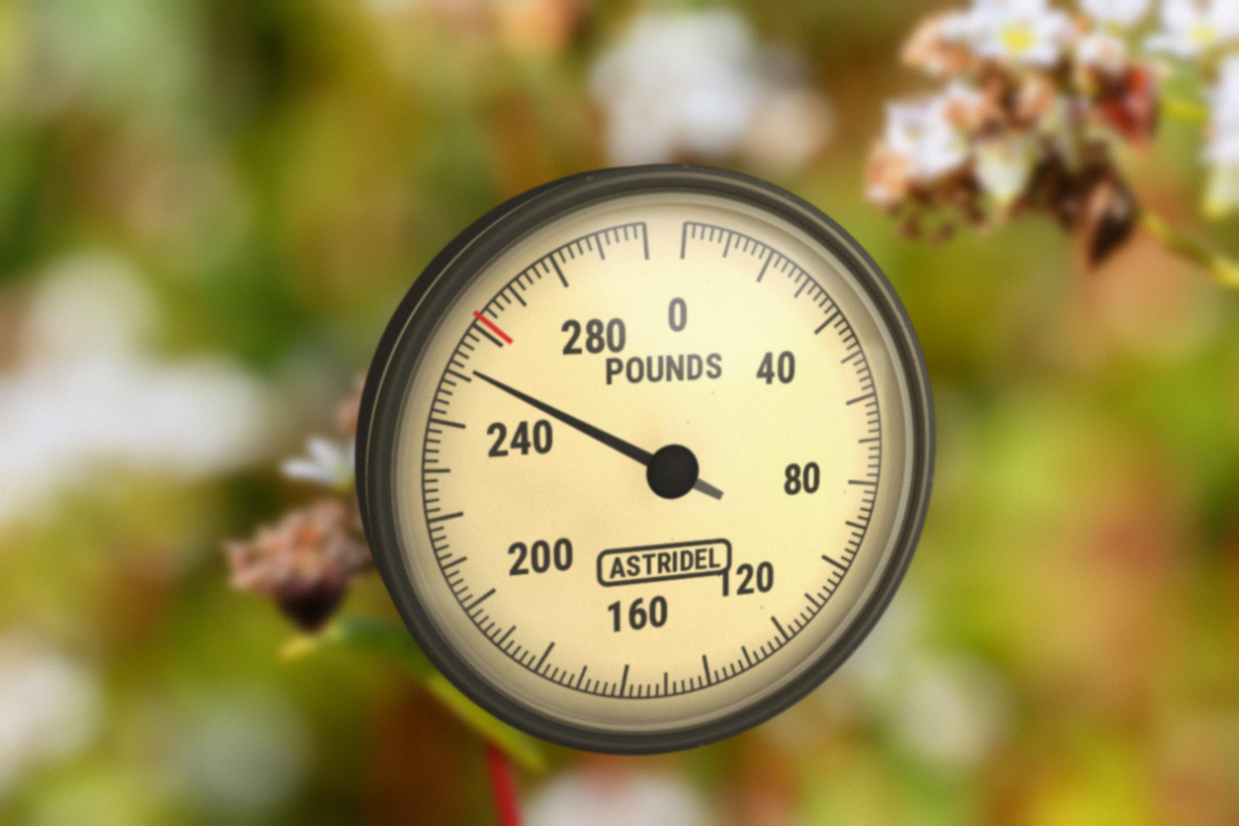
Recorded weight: 252 lb
